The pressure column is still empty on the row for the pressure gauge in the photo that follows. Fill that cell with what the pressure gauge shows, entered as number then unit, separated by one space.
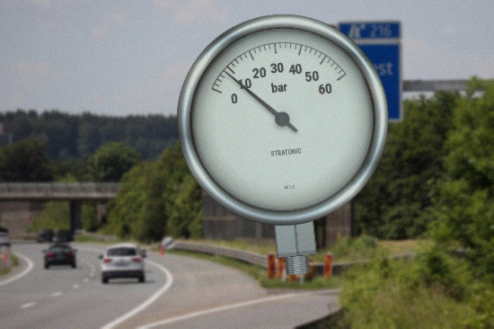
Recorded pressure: 8 bar
